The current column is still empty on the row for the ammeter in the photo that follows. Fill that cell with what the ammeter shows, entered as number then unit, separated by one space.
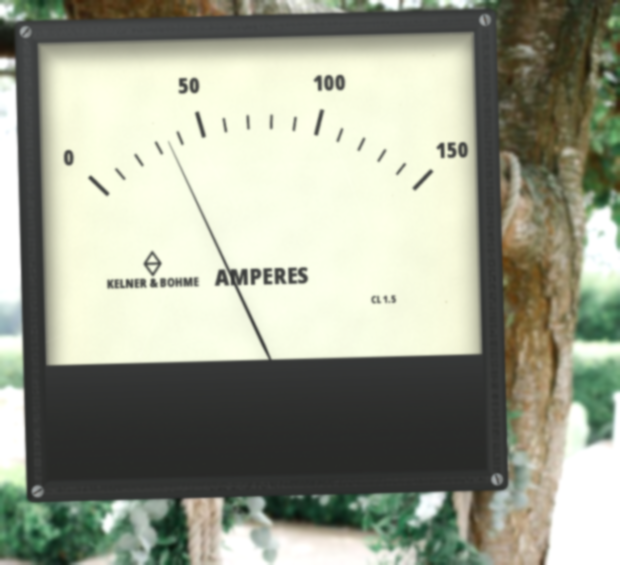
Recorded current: 35 A
